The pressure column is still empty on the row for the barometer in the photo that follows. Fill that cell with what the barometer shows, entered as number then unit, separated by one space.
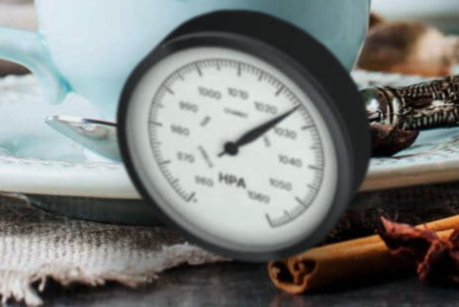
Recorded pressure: 1025 hPa
